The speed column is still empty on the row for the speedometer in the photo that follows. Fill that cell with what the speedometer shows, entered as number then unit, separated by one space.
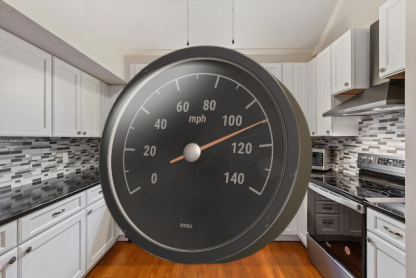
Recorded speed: 110 mph
